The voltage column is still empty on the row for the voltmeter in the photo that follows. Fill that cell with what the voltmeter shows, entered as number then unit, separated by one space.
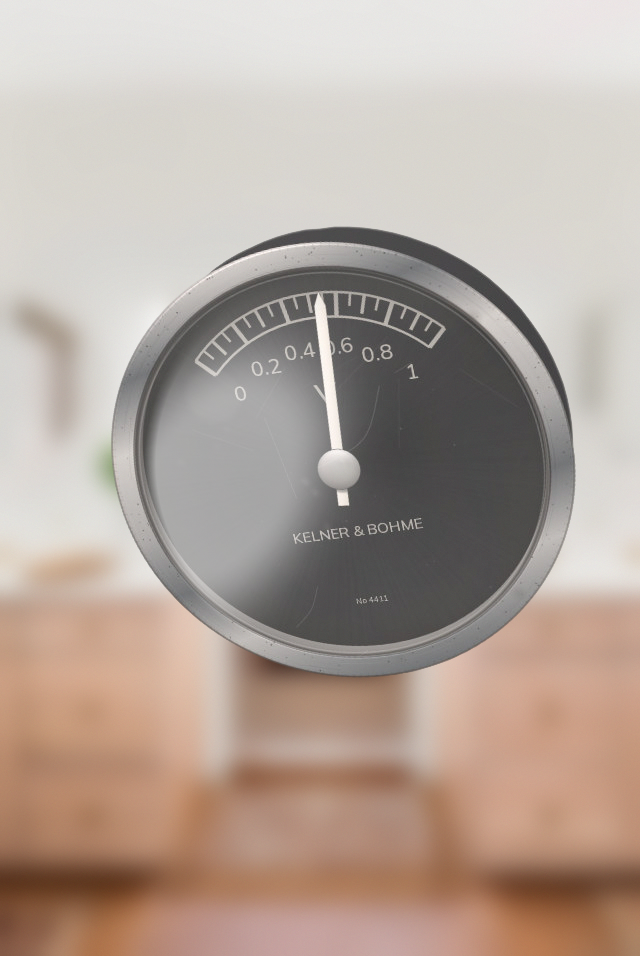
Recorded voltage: 0.55 V
